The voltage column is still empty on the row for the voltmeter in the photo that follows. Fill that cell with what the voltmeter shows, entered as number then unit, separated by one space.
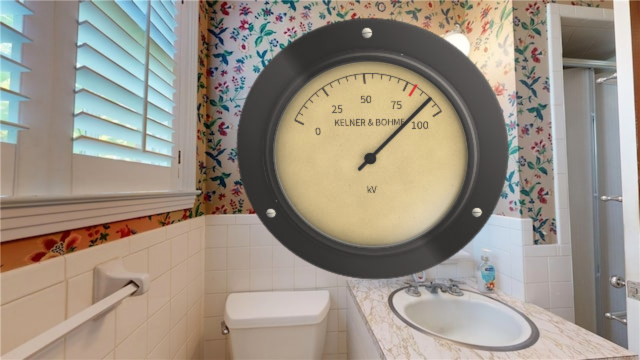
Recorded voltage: 90 kV
